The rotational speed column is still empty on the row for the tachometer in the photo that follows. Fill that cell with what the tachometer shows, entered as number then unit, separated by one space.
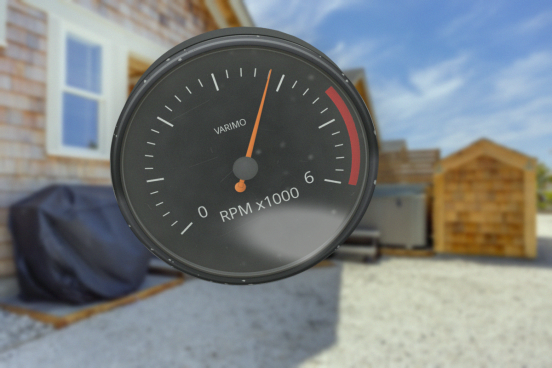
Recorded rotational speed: 3800 rpm
